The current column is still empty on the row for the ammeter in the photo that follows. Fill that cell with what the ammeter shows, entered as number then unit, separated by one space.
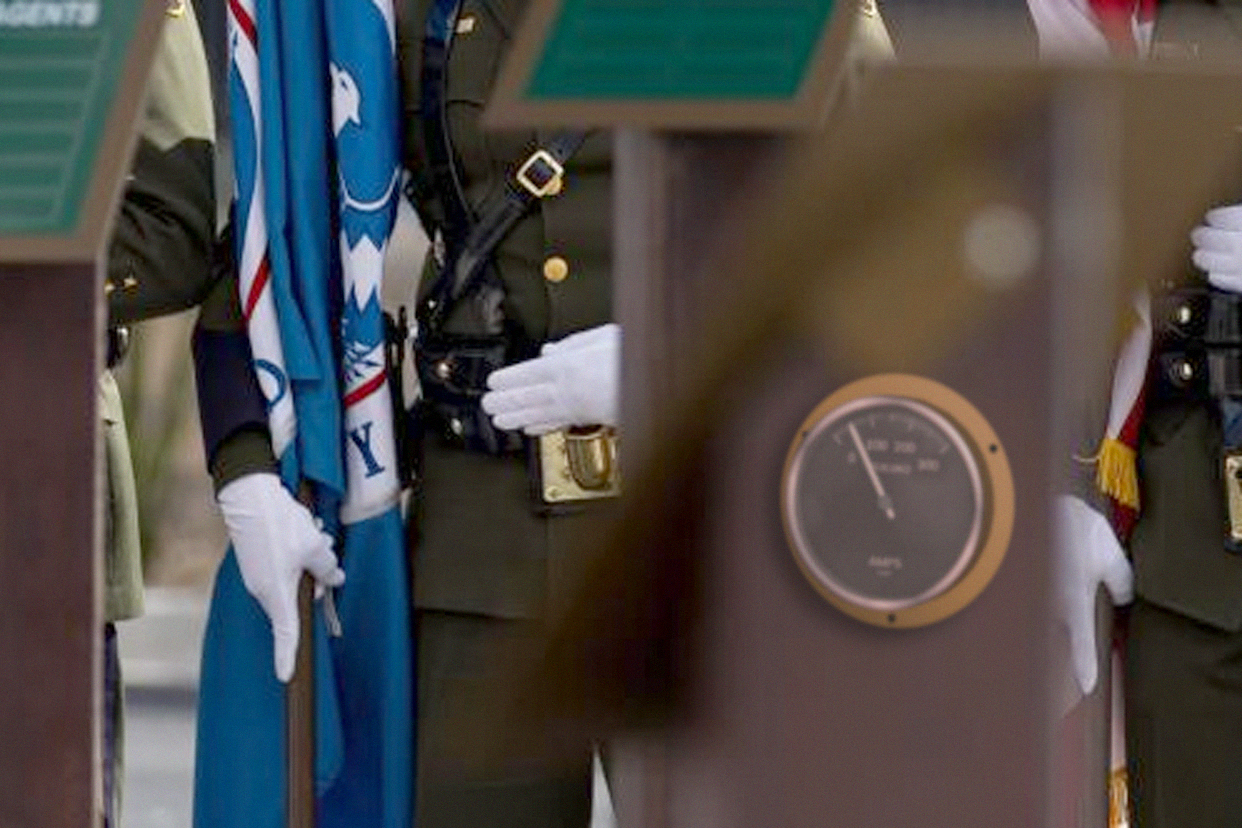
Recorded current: 50 A
